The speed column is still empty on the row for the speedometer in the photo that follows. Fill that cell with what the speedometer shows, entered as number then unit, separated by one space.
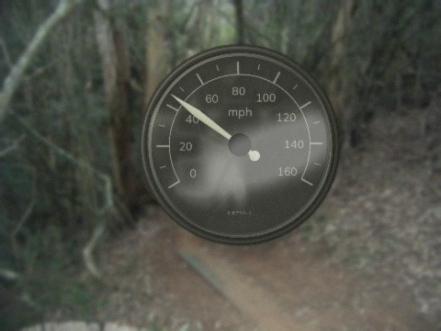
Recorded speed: 45 mph
